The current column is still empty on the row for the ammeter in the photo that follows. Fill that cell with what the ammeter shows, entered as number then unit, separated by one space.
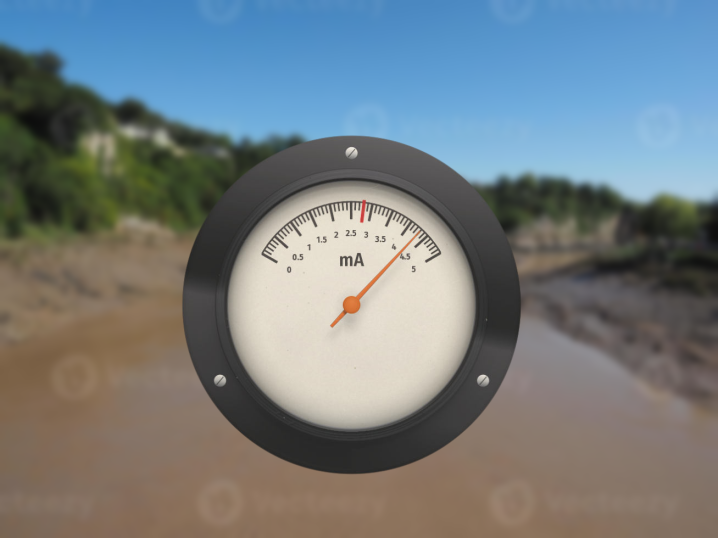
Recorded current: 4.3 mA
